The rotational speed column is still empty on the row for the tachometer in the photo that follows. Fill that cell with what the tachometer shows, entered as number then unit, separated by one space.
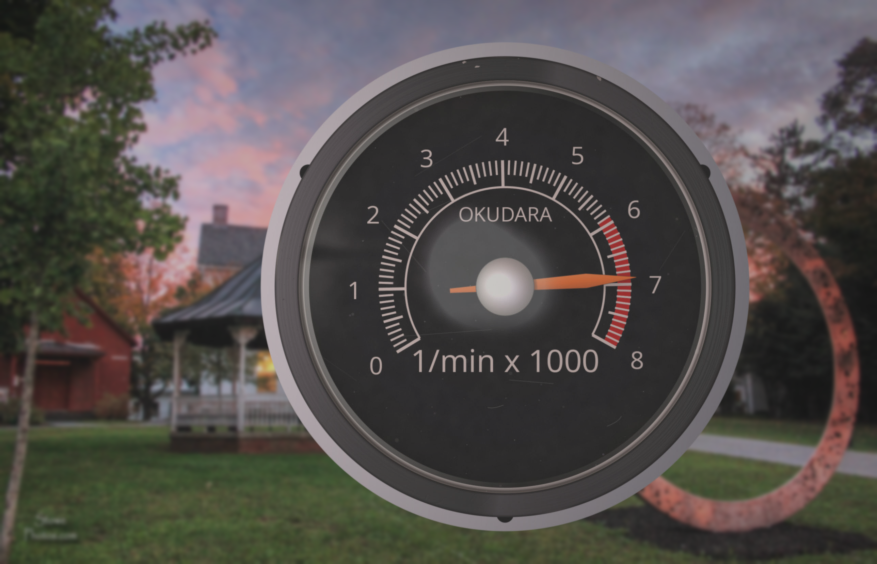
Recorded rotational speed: 6900 rpm
